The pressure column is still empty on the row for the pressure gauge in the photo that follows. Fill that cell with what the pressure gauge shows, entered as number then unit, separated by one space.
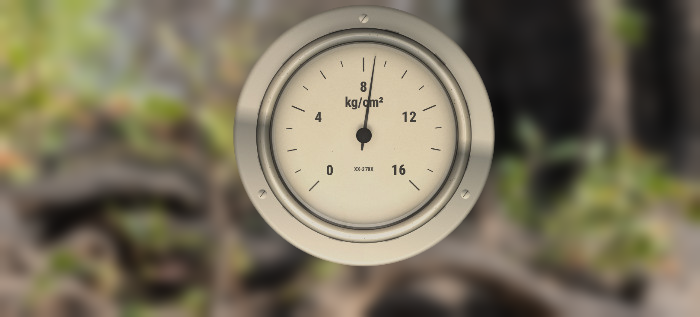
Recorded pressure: 8.5 kg/cm²
